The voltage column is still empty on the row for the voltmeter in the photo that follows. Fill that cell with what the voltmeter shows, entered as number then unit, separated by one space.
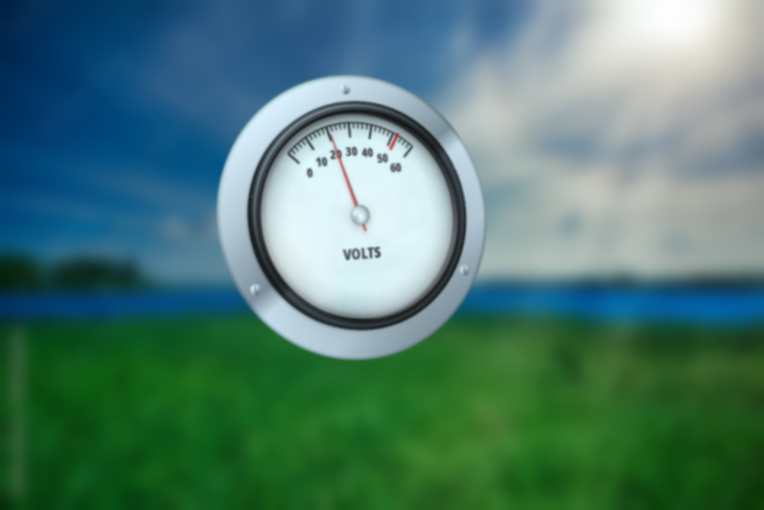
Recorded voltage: 20 V
